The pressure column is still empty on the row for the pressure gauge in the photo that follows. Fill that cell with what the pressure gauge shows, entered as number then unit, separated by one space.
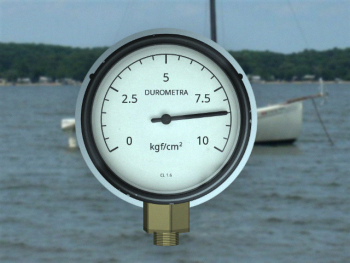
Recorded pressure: 8.5 kg/cm²
